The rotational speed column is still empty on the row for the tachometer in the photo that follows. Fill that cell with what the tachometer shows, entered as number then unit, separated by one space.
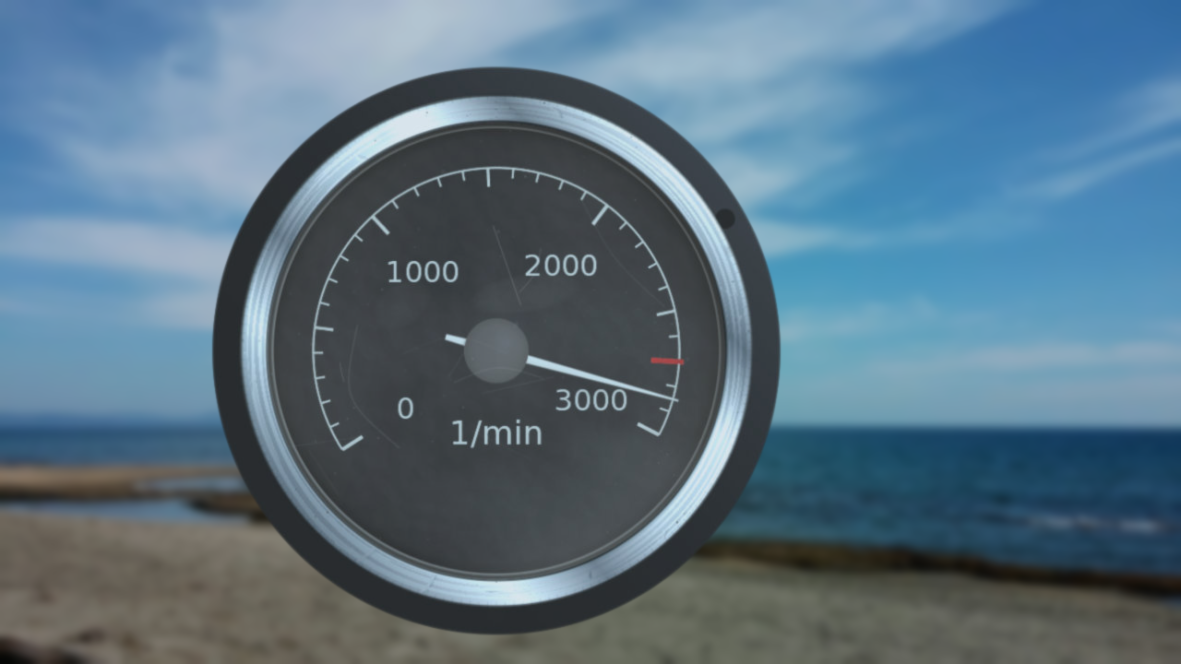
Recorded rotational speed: 2850 rpm
